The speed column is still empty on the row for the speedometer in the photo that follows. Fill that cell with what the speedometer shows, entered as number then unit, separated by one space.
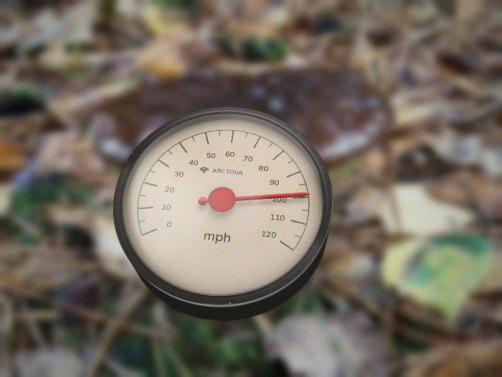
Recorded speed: 100 mph
